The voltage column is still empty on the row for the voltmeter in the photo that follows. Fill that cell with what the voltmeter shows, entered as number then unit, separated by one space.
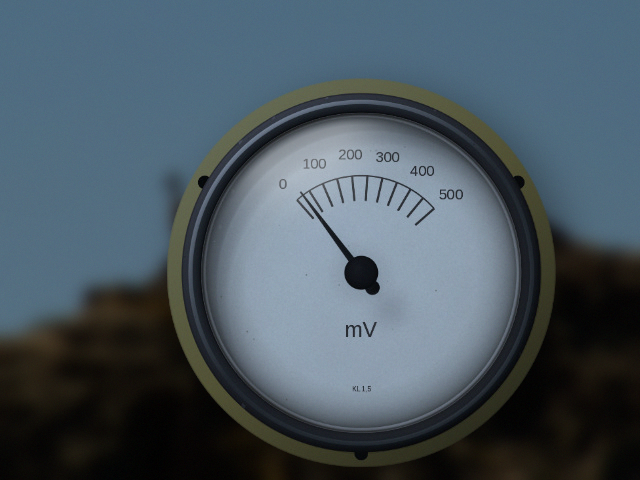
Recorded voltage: 25 mV
